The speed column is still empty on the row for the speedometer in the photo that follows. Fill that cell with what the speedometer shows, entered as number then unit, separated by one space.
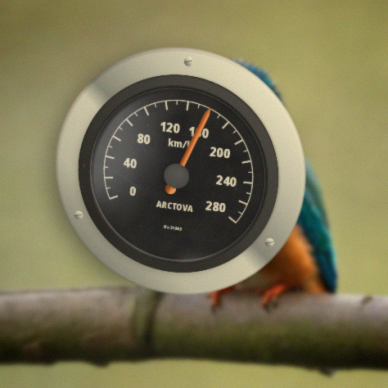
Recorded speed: 160 km/h
